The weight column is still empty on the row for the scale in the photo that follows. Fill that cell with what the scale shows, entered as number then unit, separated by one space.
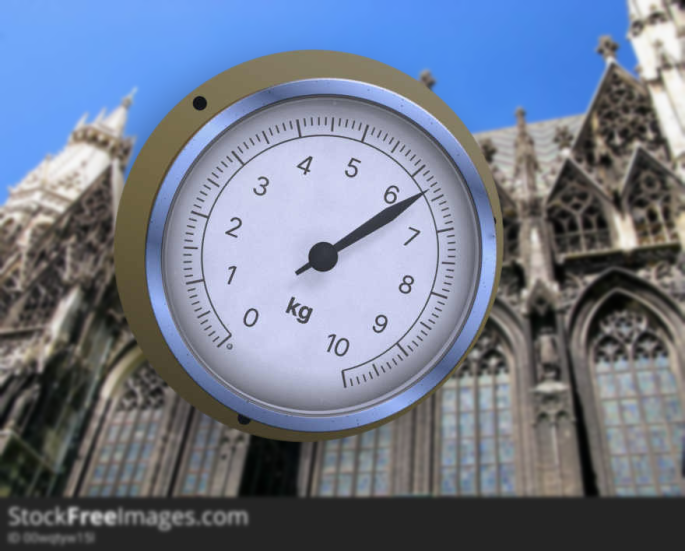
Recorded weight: 6.3 kg
